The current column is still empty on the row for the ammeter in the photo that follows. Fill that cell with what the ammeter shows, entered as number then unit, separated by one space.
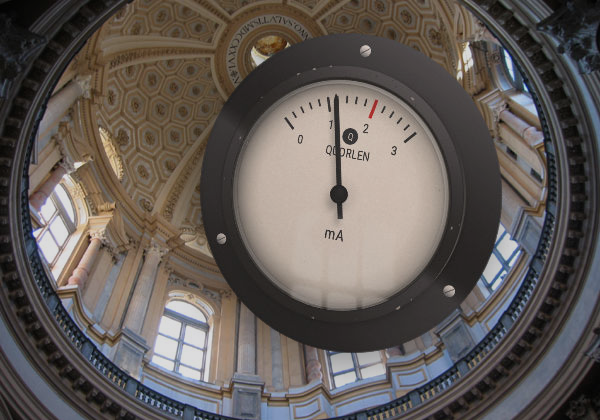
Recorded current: 1.2 mA
